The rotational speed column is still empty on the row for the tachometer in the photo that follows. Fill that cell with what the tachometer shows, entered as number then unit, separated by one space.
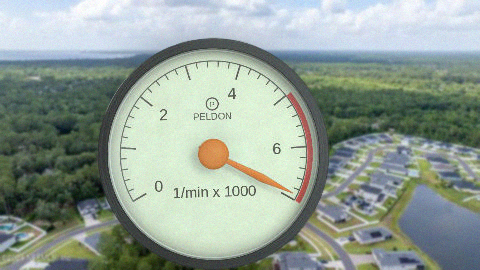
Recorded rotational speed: 6900 rpm
